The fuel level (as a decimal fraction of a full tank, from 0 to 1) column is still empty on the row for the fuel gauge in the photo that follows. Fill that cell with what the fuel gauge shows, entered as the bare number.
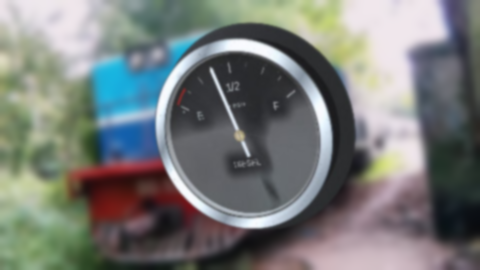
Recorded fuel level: 0.375
